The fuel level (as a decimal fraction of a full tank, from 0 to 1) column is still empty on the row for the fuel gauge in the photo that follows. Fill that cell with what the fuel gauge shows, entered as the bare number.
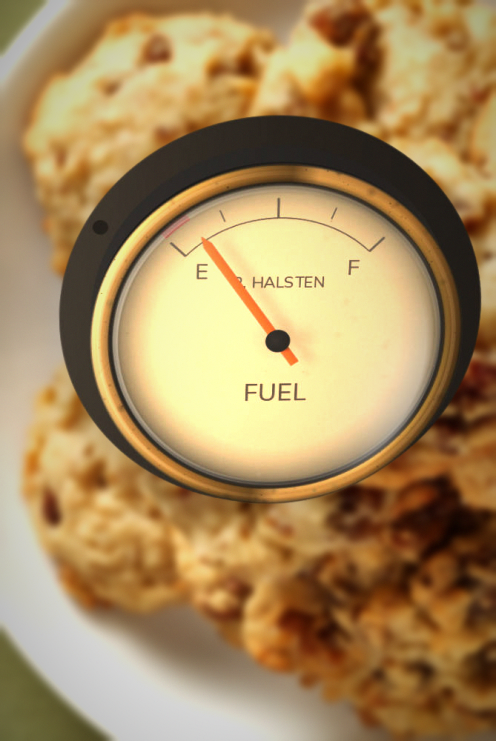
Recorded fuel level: 0.125
